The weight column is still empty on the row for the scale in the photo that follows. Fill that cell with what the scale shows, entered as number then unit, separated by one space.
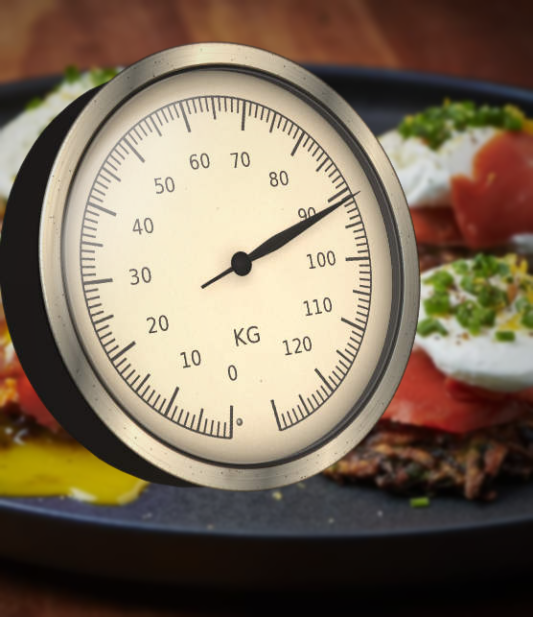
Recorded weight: 91 kg
